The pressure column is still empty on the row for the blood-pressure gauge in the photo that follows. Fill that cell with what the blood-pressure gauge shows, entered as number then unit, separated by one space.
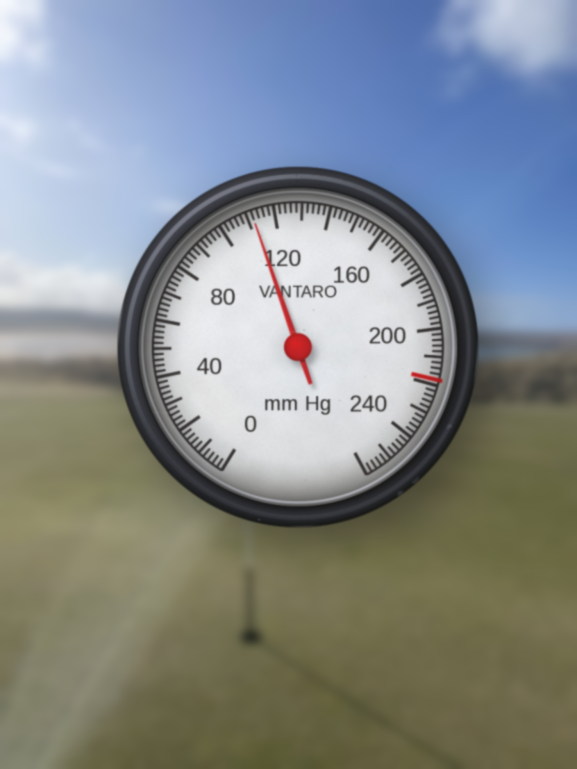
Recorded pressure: 112 mmHg
